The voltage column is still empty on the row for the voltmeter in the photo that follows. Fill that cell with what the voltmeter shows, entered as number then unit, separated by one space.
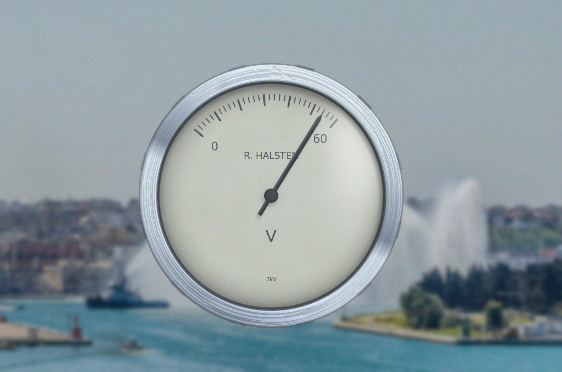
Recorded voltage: 54 V
